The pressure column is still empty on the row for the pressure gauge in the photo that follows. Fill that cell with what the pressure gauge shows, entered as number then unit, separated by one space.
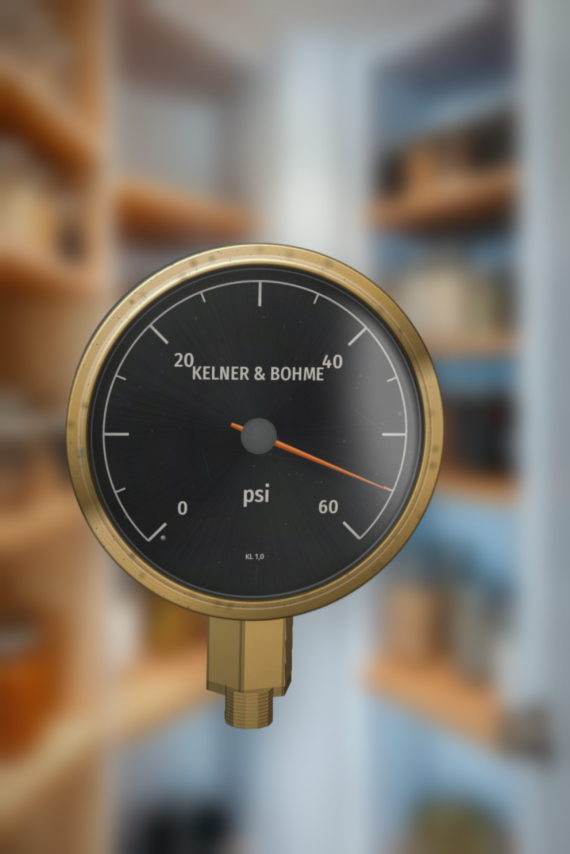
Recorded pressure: 55 psi
